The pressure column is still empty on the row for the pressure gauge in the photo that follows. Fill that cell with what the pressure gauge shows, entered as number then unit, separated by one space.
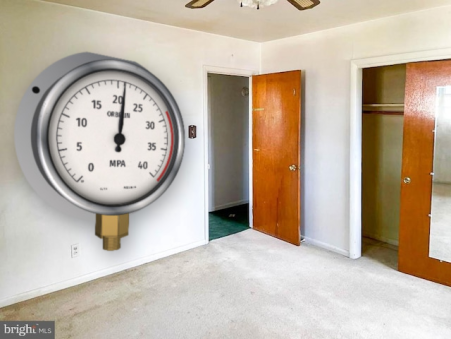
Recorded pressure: 21 MPa
